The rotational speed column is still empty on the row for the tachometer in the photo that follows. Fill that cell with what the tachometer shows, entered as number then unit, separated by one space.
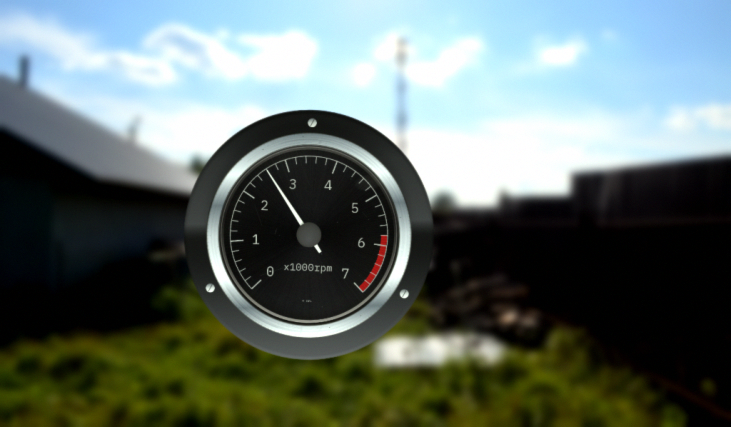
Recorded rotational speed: 2600 rpm
